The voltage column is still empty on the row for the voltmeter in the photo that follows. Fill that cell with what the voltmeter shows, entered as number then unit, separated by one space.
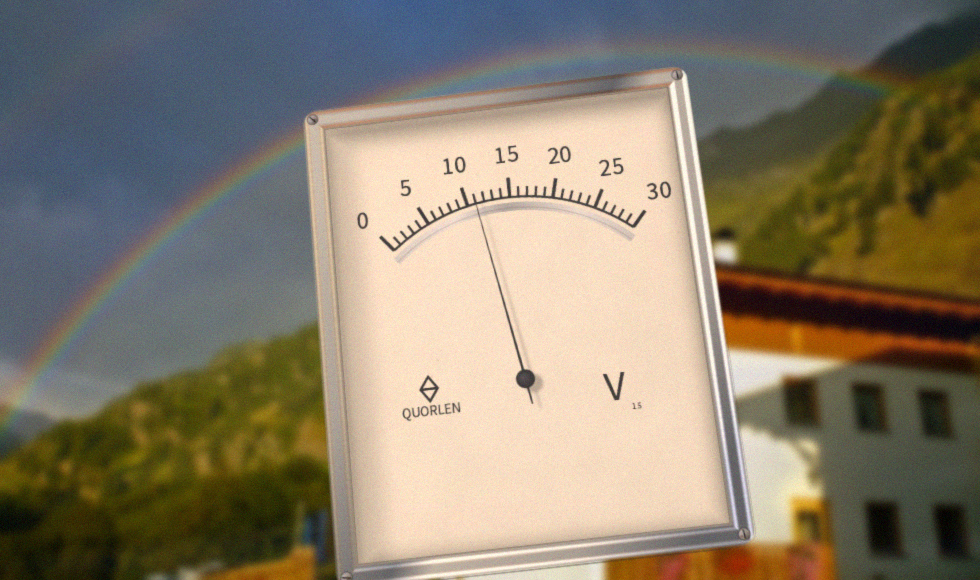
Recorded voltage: 11 V
